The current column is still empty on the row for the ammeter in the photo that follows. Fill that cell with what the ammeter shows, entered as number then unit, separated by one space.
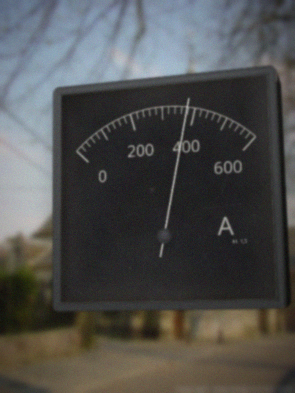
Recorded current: 380 A
